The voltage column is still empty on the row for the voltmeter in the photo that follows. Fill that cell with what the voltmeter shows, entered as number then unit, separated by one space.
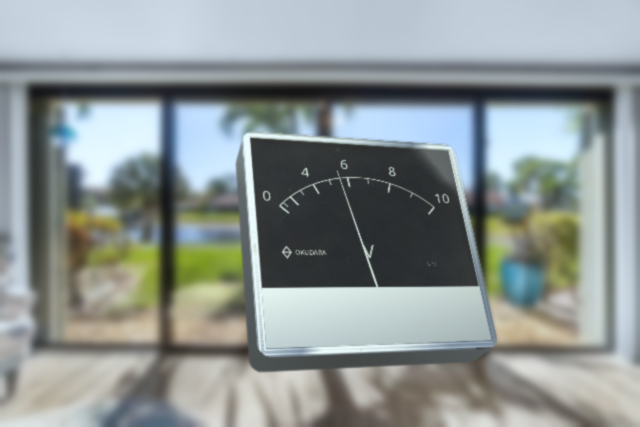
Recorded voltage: 5.5 V
